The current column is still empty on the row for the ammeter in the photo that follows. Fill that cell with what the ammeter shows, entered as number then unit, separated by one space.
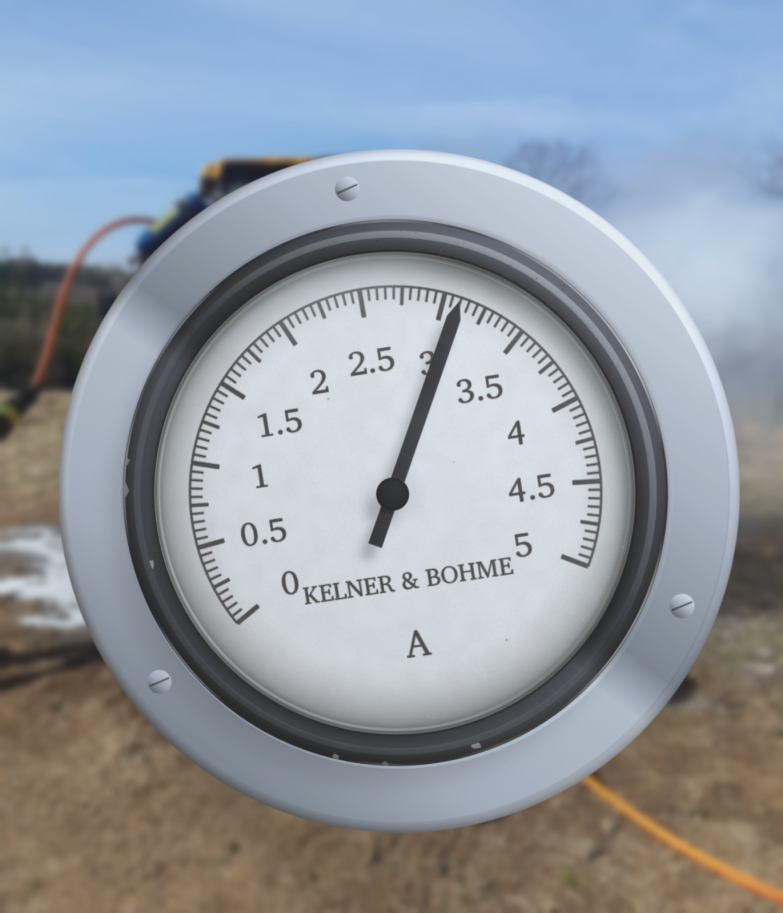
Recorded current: 3.1 A
